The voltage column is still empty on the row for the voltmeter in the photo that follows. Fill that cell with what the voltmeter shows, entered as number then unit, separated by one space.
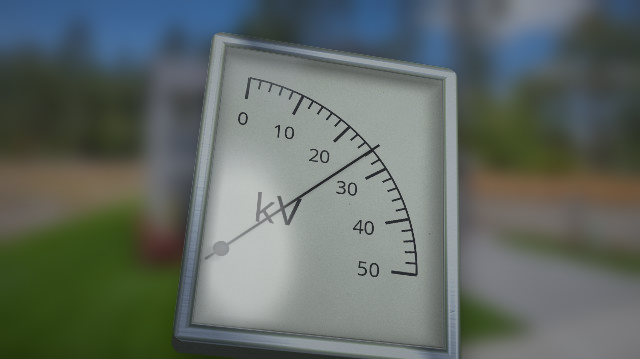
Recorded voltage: 26 kV
